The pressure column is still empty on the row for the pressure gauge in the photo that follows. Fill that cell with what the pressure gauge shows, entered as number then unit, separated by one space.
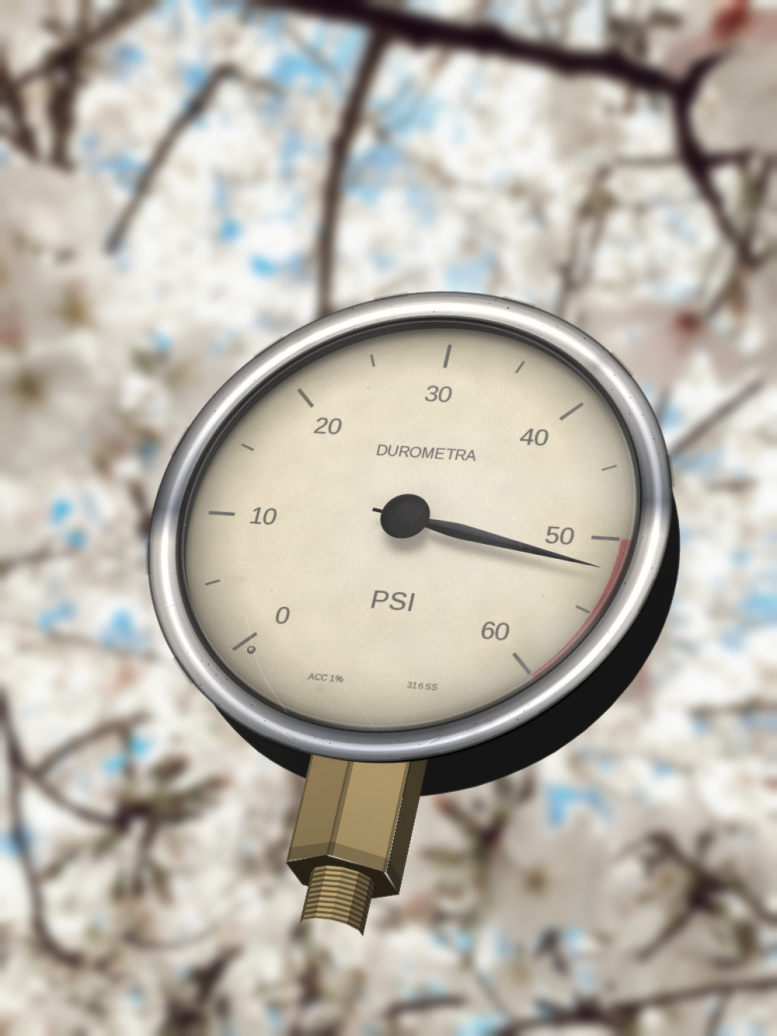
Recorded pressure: 52.5 psi
